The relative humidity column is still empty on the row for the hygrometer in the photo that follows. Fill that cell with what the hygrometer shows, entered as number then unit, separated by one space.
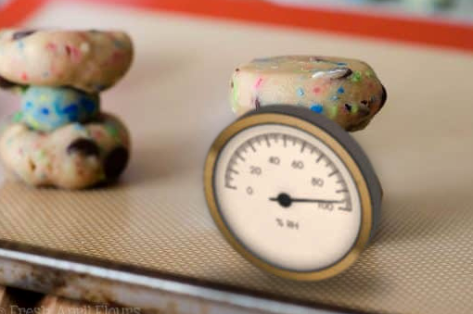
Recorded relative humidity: 95 %
